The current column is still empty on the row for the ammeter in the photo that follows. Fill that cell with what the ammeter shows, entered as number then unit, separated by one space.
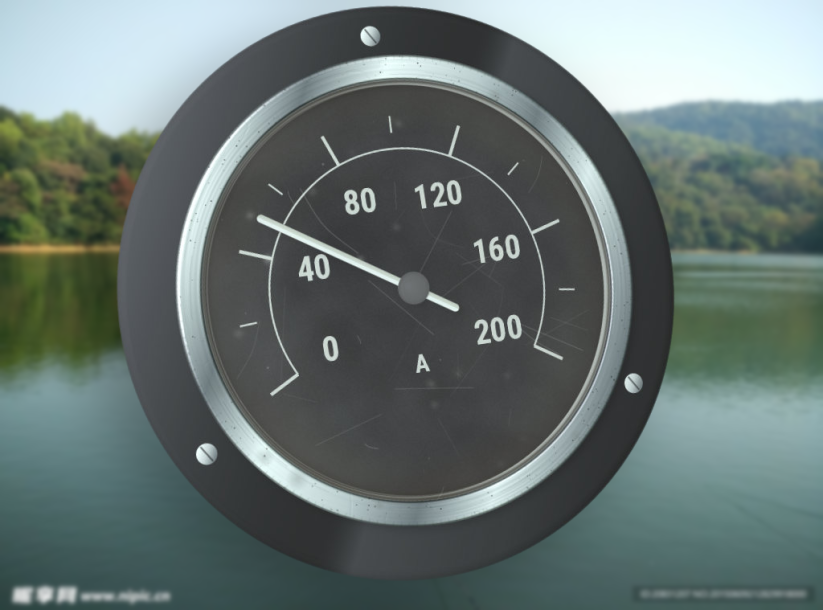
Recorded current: 50 A
